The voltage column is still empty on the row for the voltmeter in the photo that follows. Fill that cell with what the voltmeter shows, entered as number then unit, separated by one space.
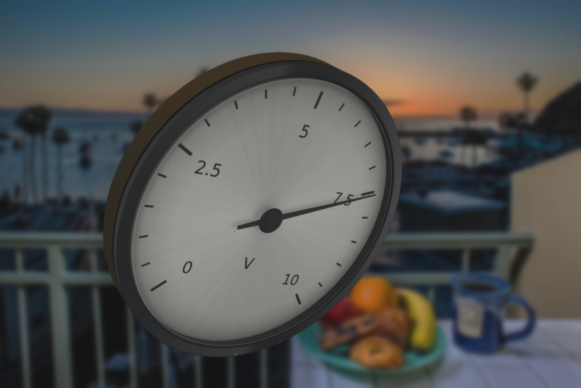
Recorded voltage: 7.5 V
